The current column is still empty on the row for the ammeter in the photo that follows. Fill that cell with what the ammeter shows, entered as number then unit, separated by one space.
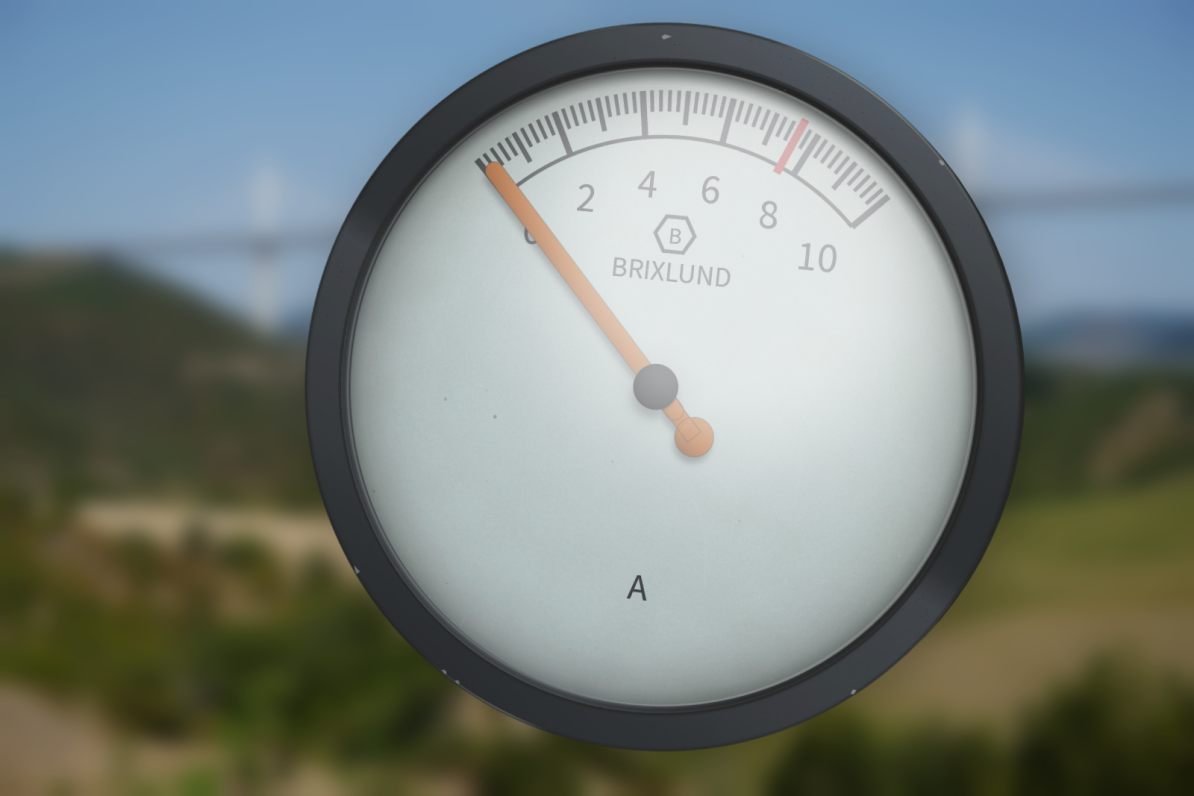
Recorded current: 0.2 A
